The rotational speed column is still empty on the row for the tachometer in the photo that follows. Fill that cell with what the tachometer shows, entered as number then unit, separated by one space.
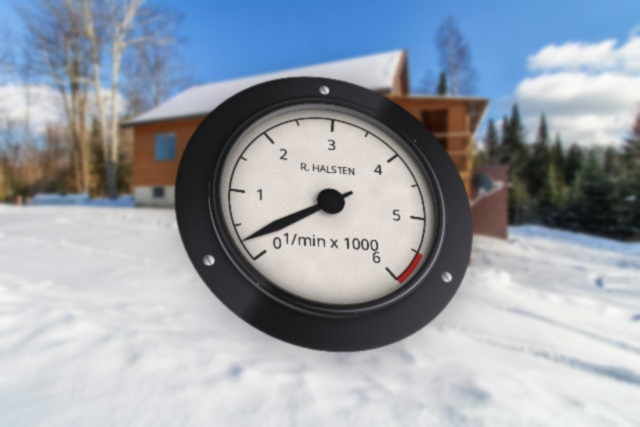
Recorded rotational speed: 250 rpm
